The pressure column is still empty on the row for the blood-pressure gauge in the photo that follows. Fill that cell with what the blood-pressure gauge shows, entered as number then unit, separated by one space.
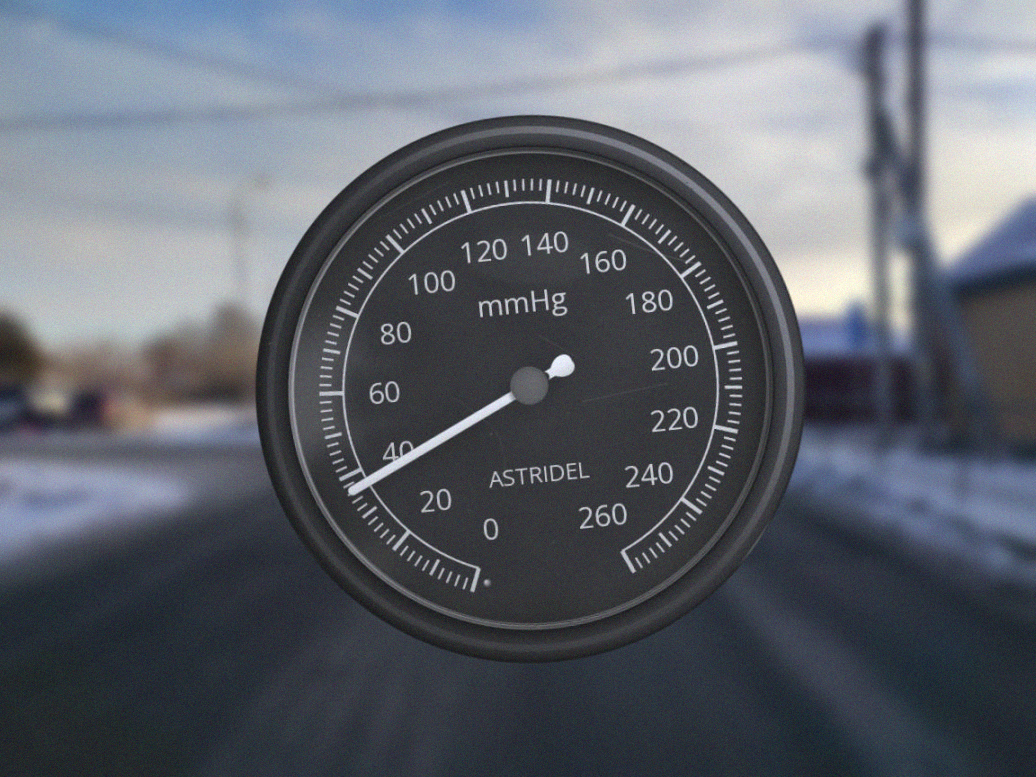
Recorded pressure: 36 mmHg
